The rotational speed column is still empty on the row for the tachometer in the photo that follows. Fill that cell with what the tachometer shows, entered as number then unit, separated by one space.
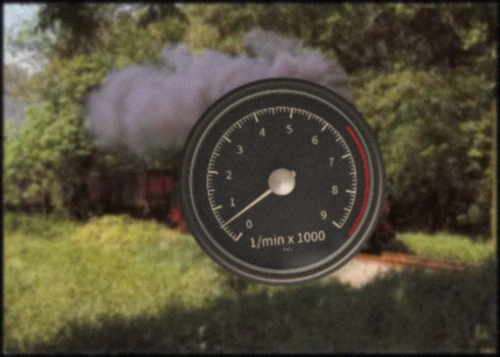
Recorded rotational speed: 500 rpm
